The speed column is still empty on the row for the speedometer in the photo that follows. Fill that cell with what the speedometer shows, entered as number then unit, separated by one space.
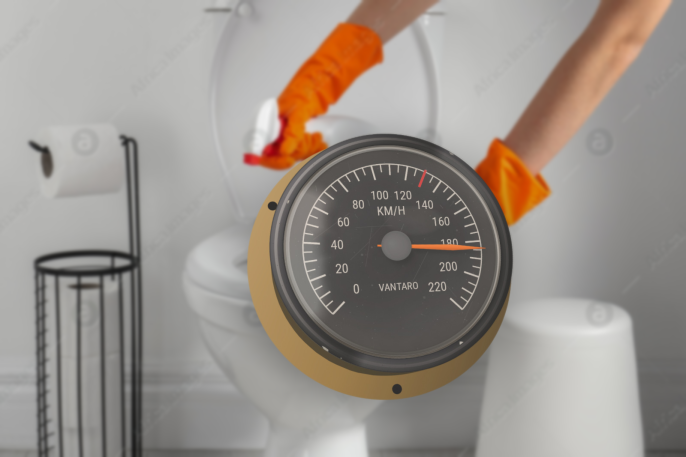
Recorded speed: 185 km/h
